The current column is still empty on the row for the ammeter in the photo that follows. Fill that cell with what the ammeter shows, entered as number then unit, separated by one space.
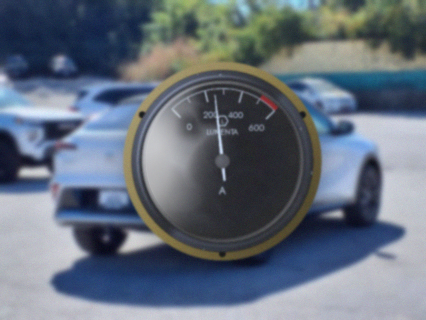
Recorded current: 250 A
